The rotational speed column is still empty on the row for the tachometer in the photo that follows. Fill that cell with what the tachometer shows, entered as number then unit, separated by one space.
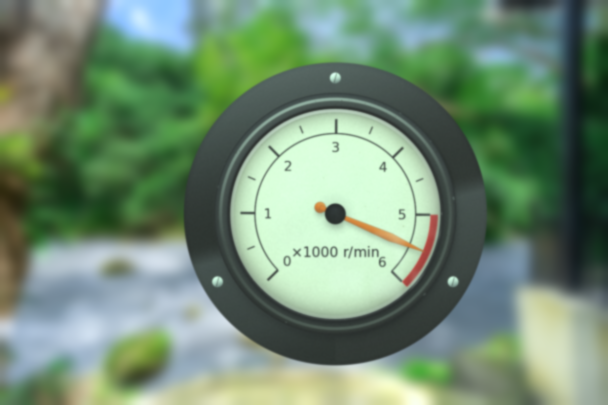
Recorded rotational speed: 5500 rpm
